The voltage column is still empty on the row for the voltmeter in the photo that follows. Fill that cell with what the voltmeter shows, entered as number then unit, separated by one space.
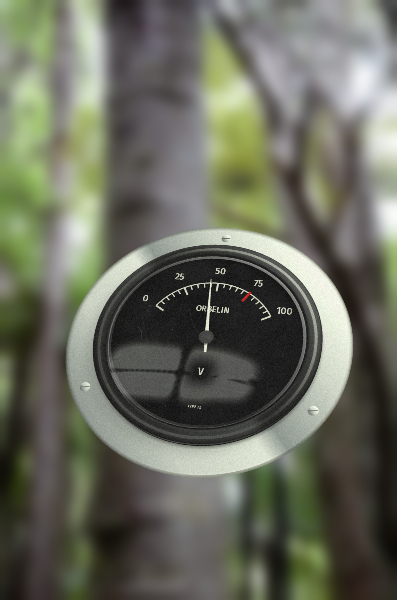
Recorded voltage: 45 V
